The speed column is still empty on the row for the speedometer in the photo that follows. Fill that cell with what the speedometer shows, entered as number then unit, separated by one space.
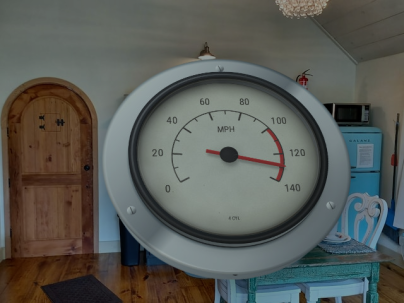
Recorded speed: 130 mph
